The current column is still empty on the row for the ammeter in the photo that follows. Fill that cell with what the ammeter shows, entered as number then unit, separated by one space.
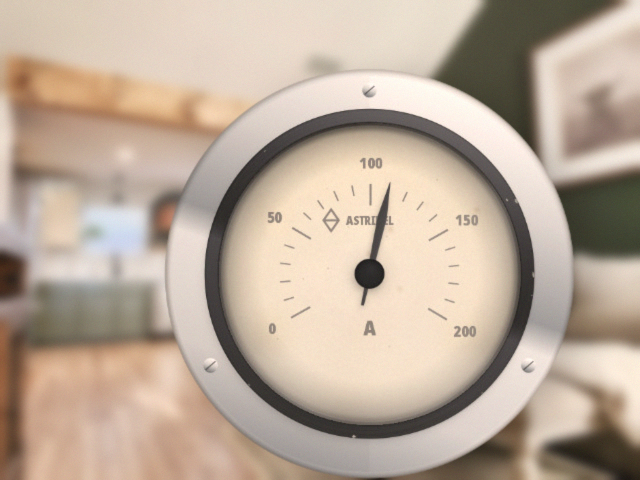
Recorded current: 110 A
